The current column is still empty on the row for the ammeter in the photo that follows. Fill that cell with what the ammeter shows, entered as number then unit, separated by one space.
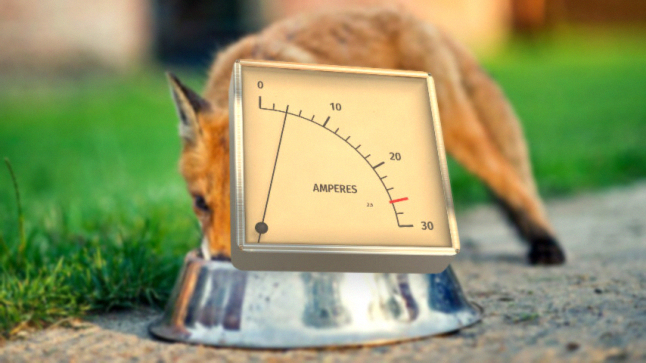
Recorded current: 4 A
